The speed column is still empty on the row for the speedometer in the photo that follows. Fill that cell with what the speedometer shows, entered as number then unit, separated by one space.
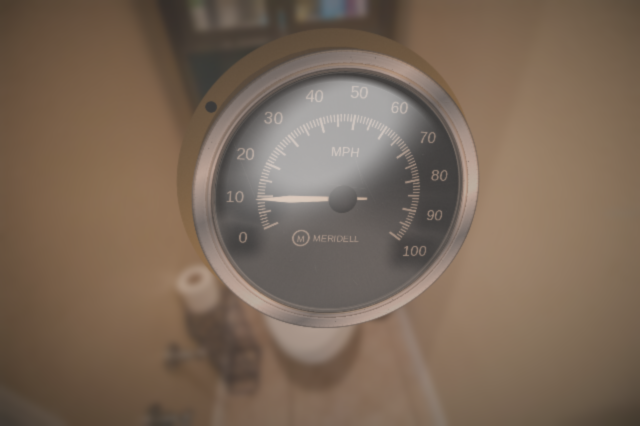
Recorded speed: 10 mph
